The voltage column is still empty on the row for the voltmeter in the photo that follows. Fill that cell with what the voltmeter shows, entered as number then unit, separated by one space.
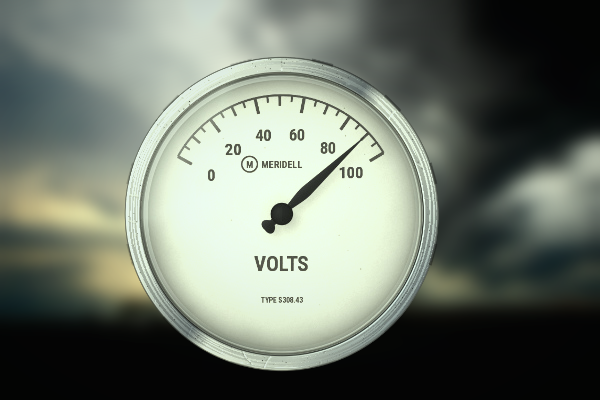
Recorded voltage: 90 V
